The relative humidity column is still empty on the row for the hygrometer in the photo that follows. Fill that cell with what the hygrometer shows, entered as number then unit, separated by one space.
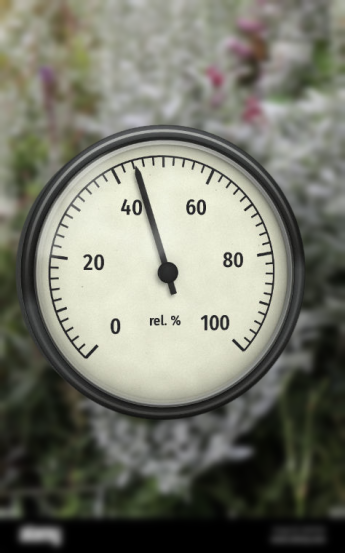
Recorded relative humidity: 44 %
